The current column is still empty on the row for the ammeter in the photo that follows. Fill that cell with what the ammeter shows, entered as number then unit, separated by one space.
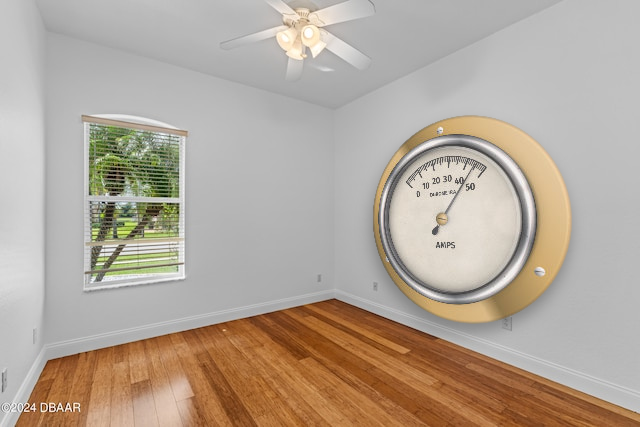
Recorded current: 45 A
